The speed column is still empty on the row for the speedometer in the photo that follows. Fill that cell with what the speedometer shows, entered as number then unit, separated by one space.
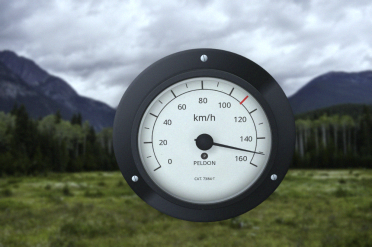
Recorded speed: 150 km/h
